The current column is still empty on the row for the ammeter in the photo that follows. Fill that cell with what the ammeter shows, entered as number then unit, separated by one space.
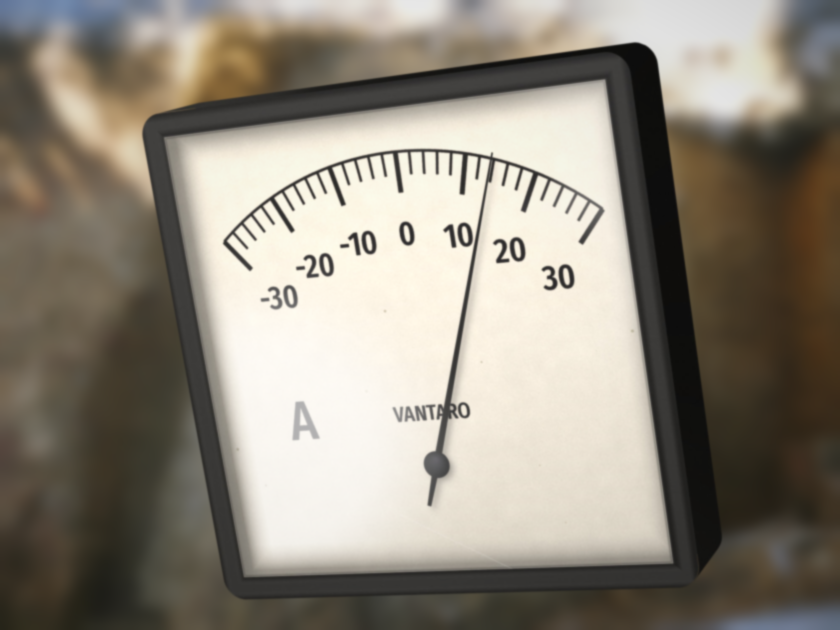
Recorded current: 14 A
